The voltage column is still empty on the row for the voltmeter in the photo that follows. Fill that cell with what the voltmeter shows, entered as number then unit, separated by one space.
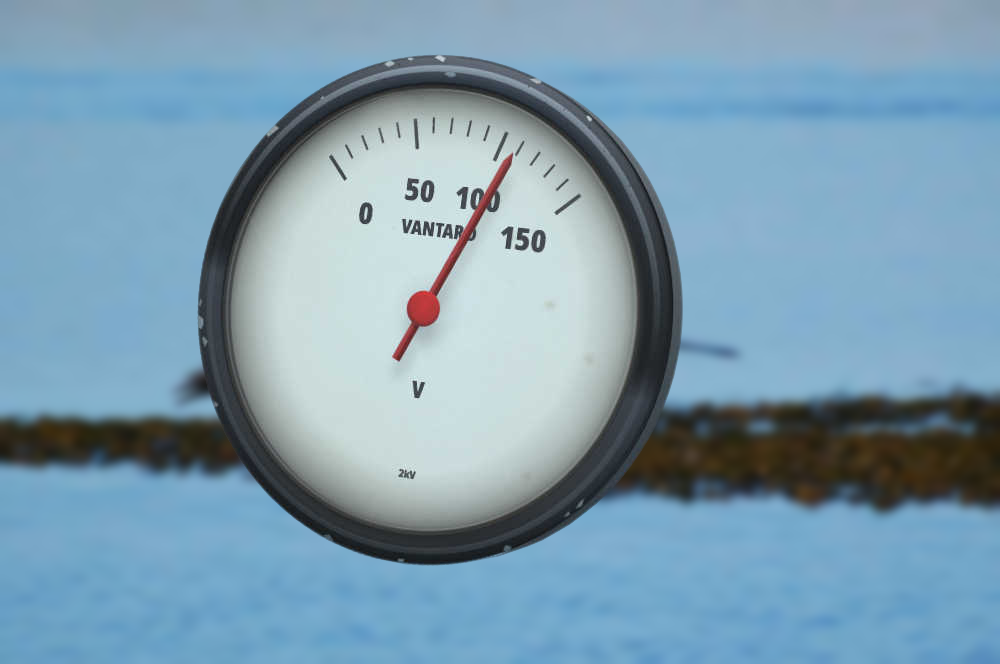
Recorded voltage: 110 V
